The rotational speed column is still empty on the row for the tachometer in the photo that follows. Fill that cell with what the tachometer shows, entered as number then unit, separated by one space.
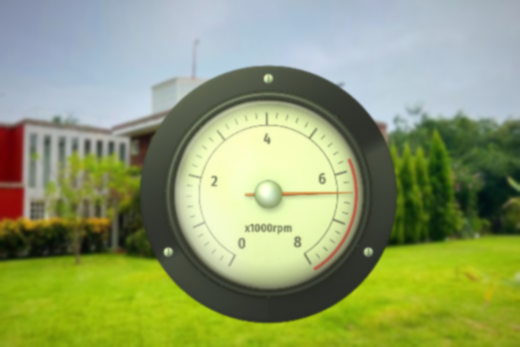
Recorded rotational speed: 6400 rpm
